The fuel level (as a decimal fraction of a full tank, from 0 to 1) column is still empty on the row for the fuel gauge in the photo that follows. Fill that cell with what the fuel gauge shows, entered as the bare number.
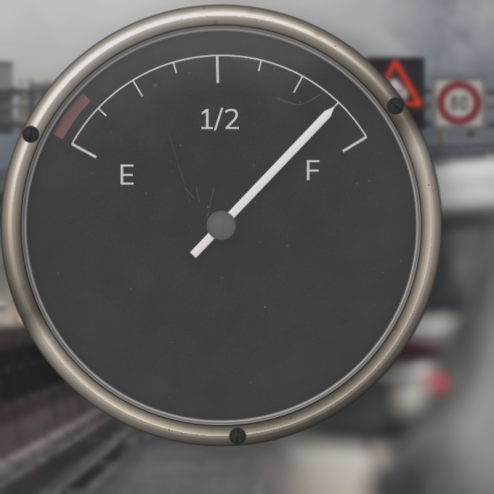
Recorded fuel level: 0.875
